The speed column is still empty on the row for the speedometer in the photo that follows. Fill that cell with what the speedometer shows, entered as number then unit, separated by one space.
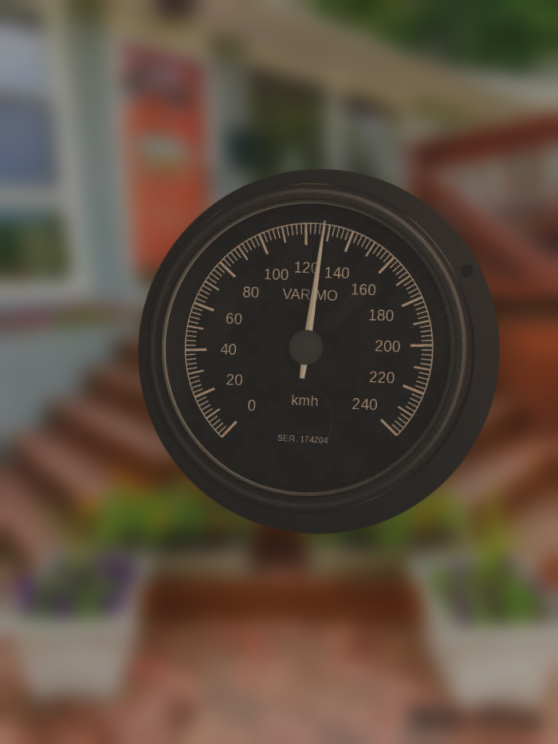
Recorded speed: 128 km/h
